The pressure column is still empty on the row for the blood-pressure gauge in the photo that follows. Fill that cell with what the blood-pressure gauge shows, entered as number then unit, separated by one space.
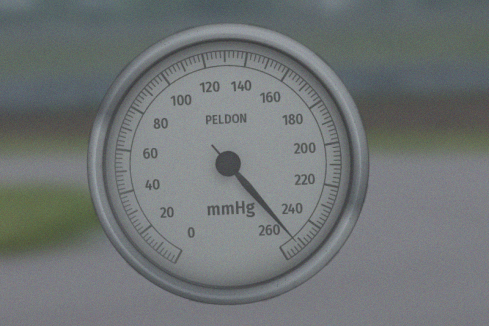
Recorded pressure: 252 mmHg
